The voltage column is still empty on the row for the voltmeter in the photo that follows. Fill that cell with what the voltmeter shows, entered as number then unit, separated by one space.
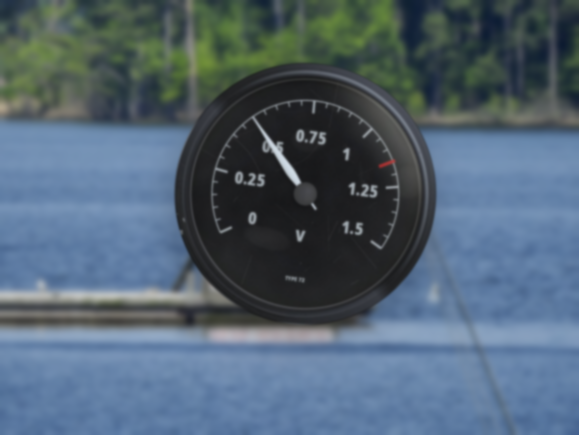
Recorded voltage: 0.5 V
